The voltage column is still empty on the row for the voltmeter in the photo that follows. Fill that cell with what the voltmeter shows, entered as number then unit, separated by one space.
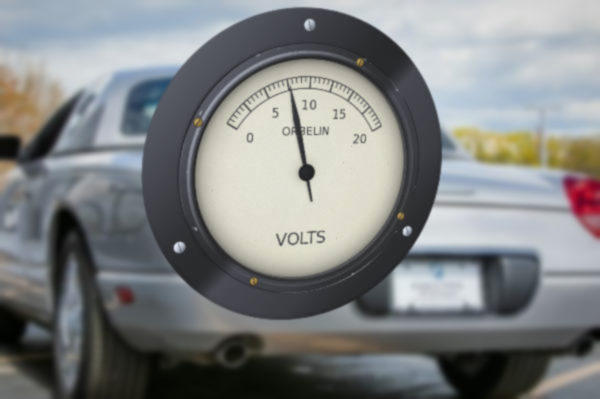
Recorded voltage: 7.5 V
